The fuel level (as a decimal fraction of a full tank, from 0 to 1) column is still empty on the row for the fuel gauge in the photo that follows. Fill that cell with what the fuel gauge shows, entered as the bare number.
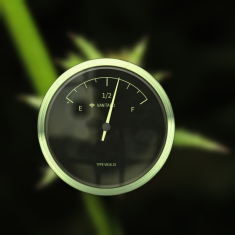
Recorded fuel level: 0.625
